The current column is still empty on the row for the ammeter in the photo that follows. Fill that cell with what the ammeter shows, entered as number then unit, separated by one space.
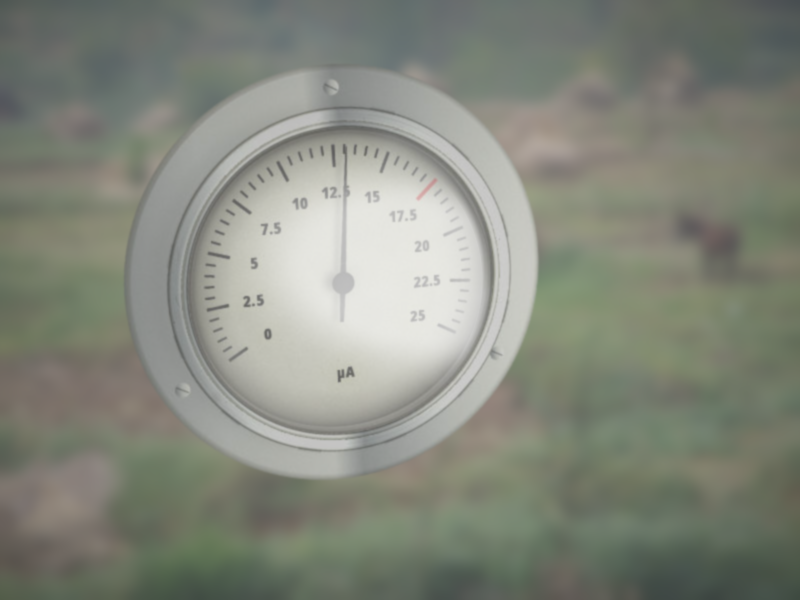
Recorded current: 13 µA
